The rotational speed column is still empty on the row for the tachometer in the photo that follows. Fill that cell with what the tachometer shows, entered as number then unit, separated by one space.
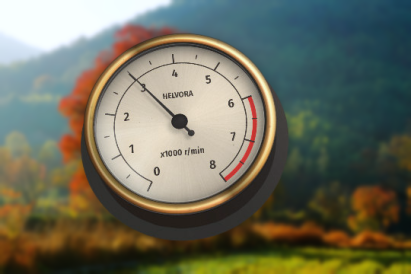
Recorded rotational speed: 3000 rpm
